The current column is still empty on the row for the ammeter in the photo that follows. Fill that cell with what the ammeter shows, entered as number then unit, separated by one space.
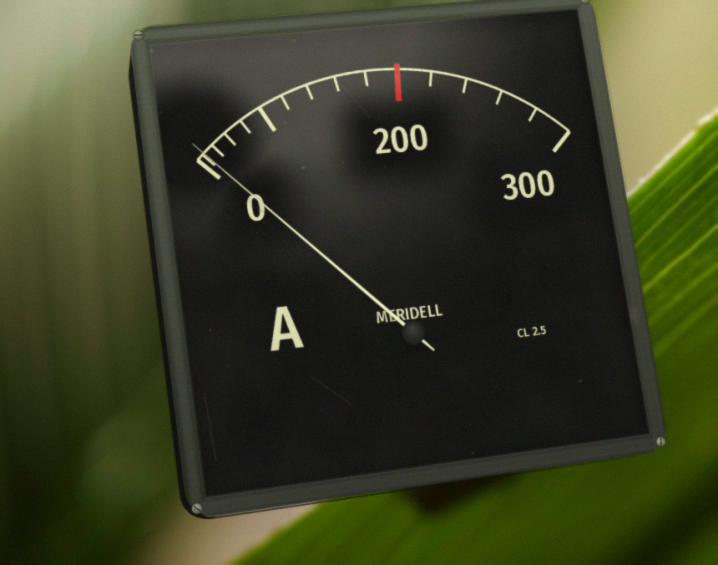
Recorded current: 20 A
